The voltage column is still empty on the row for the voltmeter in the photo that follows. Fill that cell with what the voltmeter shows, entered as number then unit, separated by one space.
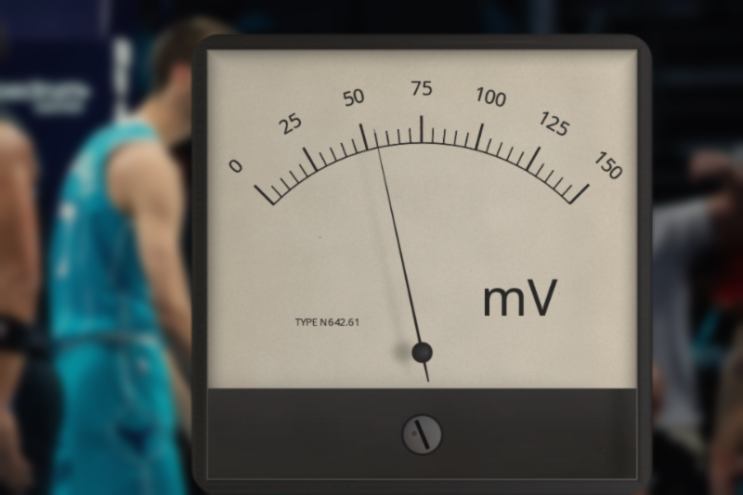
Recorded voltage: 55 mV
